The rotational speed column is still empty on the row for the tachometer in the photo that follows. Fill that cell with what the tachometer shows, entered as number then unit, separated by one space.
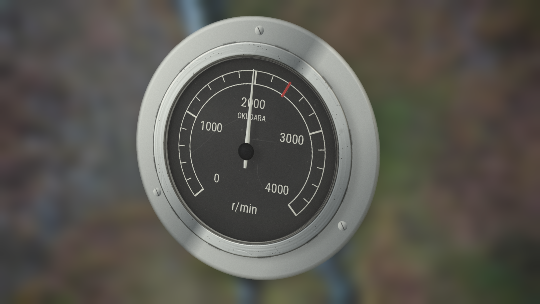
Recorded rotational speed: 2000 rpm
